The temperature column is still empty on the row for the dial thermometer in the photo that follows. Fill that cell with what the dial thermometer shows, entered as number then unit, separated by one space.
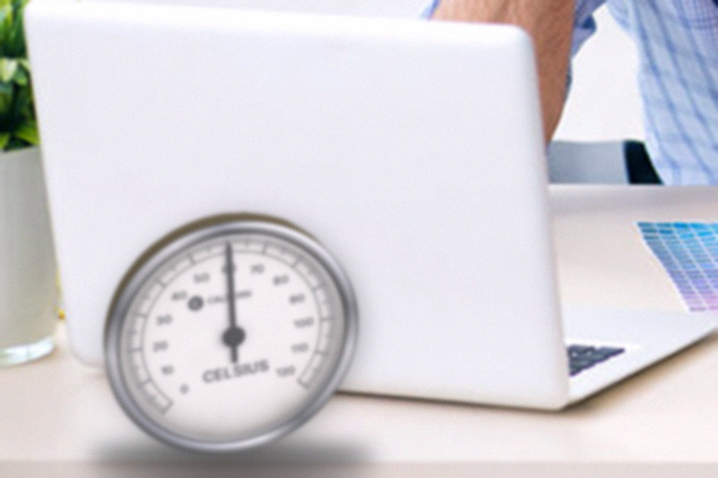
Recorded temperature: 60 °C
